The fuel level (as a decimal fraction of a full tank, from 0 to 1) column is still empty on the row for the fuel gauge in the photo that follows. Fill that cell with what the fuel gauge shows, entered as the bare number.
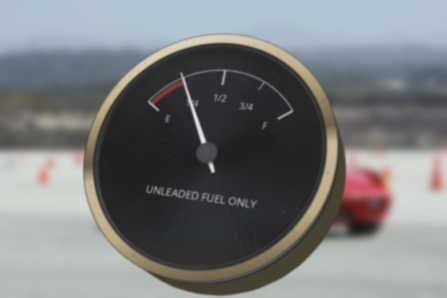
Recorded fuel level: 0.25
